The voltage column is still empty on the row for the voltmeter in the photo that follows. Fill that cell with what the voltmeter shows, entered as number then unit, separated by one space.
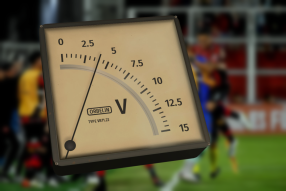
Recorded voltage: 4 V
